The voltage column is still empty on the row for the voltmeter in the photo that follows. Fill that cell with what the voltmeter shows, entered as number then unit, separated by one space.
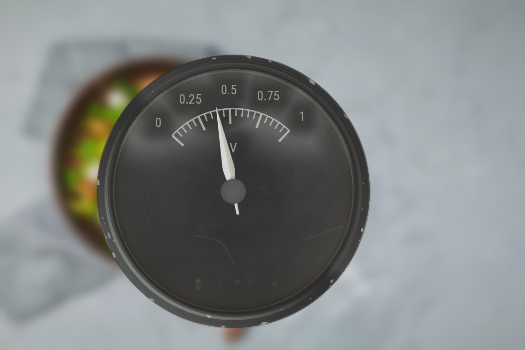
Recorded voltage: 0.4 V
